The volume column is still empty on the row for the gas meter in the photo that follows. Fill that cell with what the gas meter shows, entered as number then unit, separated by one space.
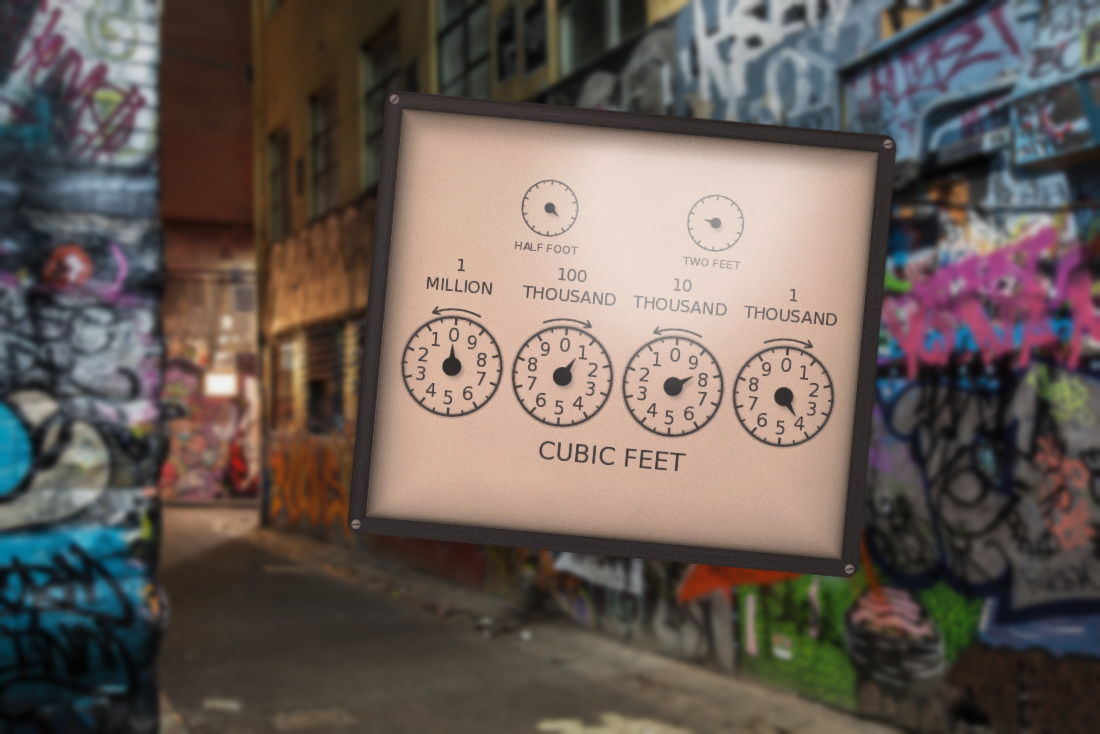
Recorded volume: 8400 ft³
